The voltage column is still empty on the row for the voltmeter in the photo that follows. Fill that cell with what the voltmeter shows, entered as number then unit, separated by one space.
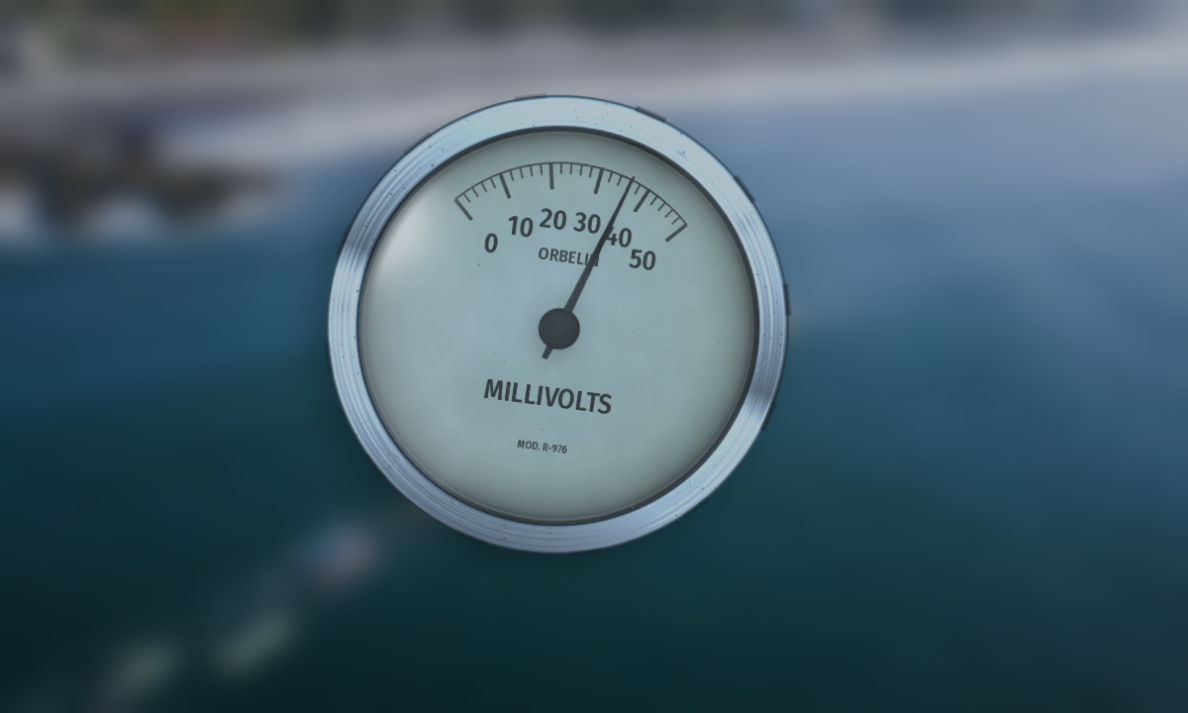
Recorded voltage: 36 mV
